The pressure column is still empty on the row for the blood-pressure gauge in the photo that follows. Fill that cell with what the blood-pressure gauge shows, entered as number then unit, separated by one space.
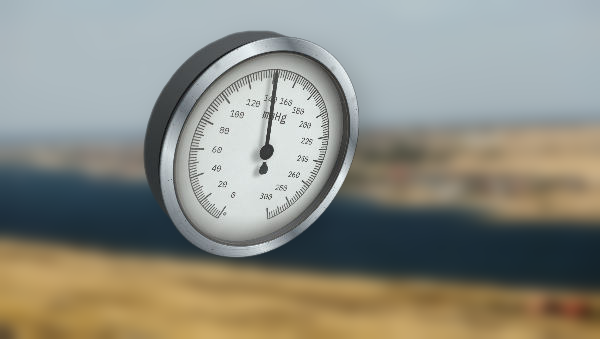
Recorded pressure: 140 mmHg
